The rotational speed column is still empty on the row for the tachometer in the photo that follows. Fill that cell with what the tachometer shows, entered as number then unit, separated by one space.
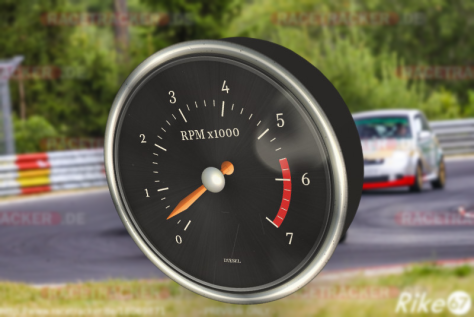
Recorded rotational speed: 400 rpm
